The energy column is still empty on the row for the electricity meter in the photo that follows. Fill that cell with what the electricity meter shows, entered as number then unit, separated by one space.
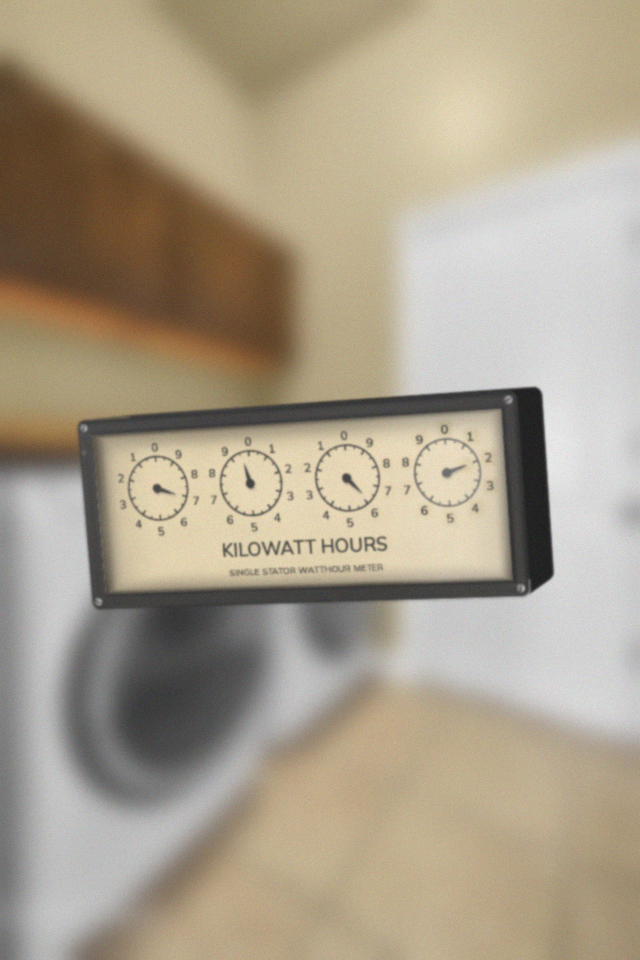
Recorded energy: 6962 kWh
